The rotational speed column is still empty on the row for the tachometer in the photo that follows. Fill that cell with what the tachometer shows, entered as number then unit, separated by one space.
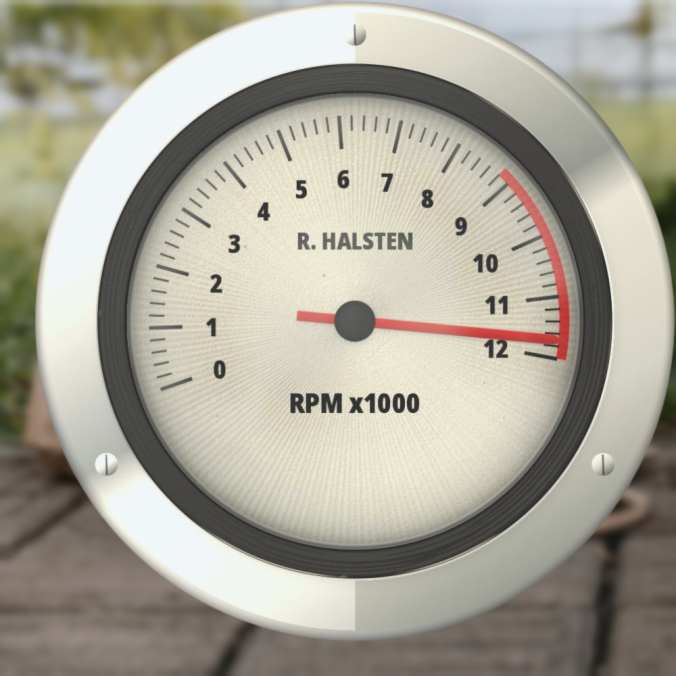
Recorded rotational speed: 11700 rpm
